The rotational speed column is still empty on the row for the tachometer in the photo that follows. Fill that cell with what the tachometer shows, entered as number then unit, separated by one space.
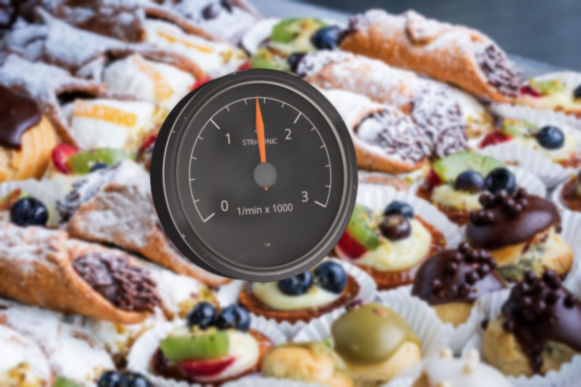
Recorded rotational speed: 1500 rpm
